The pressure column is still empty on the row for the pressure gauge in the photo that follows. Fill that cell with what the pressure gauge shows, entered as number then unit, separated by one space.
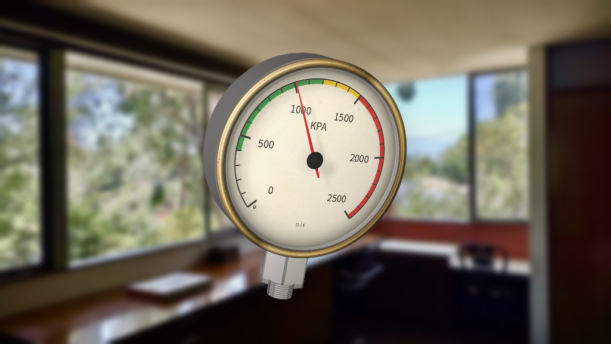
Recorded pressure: 1000 kPa
